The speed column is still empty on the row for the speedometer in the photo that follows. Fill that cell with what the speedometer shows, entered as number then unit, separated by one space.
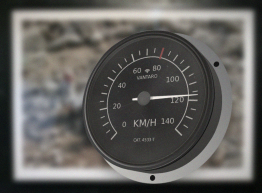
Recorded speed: 117.5 km/h
